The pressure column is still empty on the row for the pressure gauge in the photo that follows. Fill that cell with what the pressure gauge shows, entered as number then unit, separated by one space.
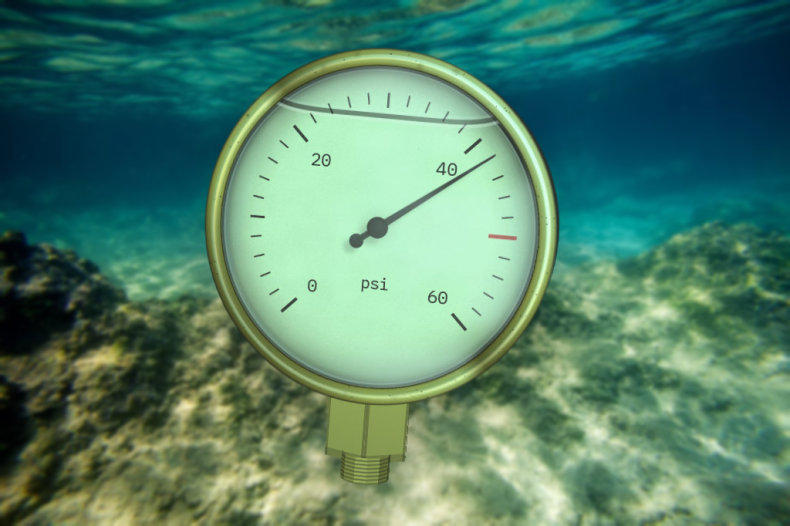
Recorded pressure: 42 psi
